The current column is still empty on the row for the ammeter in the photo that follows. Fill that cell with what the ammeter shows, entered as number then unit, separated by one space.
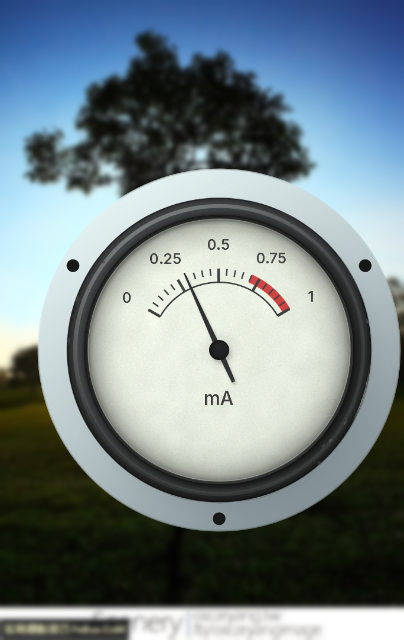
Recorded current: 0.3 mA
